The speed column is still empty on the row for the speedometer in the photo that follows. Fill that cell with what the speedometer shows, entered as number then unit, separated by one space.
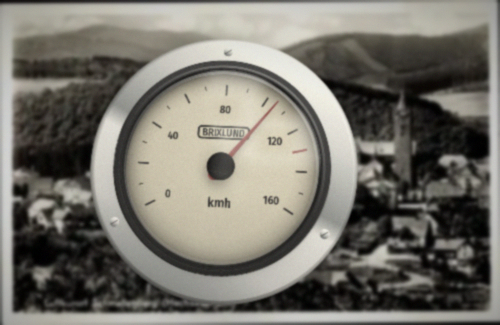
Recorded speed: 105 km/h
